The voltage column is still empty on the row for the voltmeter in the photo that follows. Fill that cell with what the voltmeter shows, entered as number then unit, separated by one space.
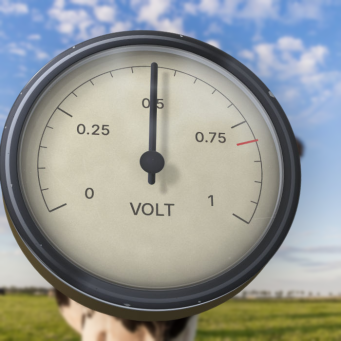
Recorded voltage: 0.5 V
